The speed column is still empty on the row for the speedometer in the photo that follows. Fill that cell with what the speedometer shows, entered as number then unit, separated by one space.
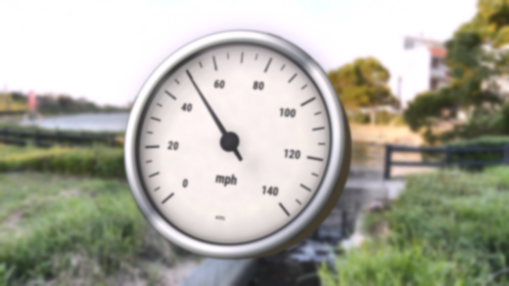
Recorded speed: 50 mph
